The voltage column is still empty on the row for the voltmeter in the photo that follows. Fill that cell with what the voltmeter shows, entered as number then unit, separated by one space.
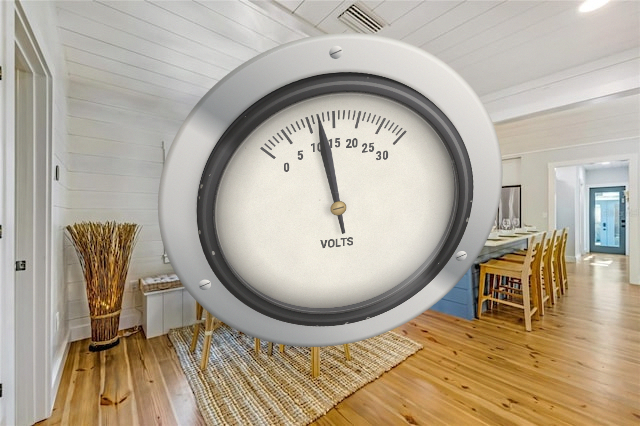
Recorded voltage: 12 V
